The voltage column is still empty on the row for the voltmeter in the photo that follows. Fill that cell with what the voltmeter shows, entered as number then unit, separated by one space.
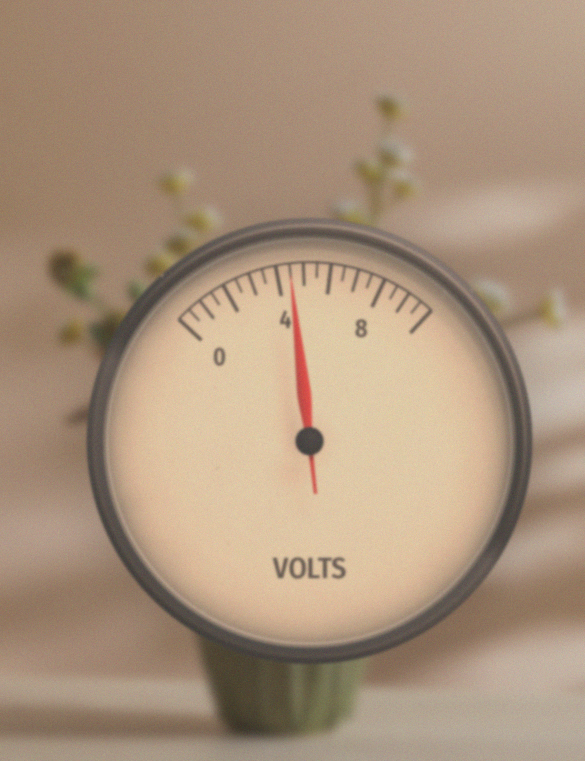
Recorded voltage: 4.5 V
